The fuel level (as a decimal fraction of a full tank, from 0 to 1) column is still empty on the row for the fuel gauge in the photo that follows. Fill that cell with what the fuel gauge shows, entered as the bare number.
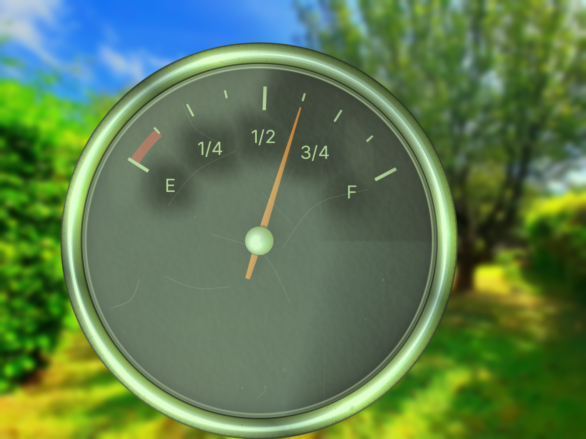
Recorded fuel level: 0.625
